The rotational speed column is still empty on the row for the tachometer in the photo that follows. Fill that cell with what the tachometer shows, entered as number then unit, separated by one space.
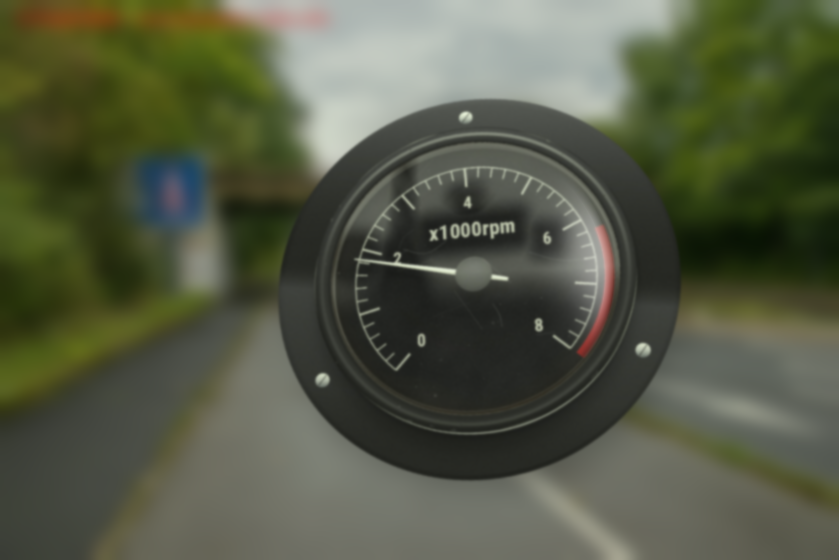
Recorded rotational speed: 1800 rpm
